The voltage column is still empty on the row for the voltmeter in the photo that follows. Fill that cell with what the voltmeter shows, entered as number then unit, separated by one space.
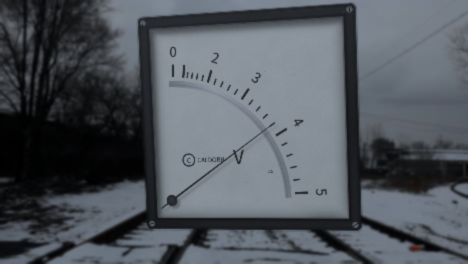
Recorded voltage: 3.8 V
